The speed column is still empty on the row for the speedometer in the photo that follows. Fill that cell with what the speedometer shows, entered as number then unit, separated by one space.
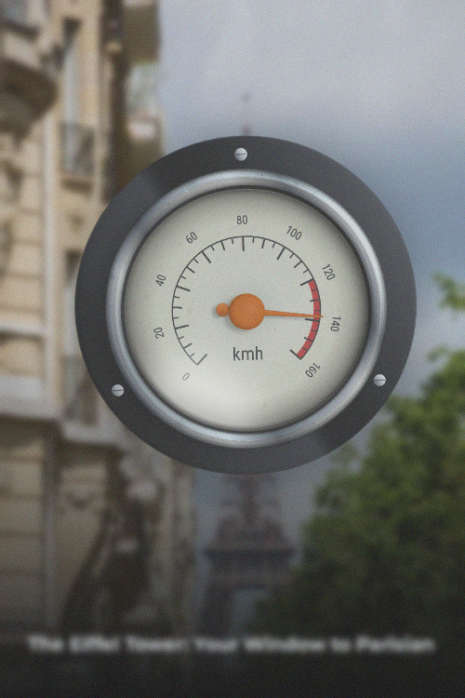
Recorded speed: 137.5 km/h
